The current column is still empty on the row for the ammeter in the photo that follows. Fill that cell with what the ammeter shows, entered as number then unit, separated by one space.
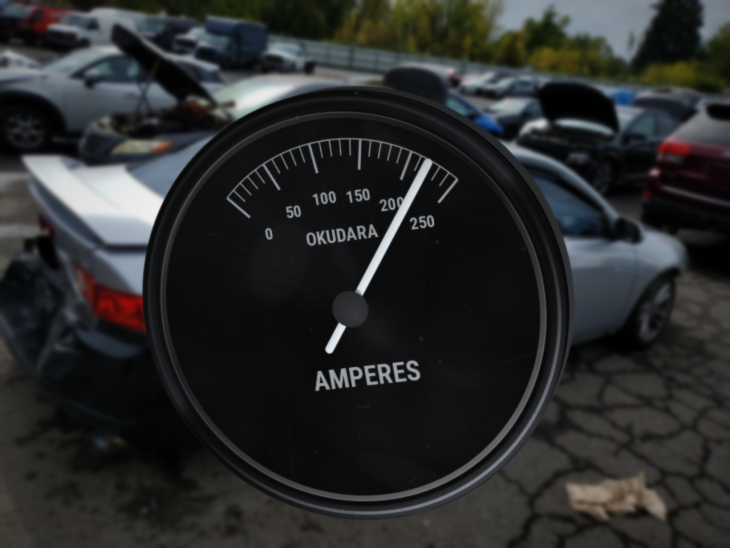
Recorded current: 220 A
